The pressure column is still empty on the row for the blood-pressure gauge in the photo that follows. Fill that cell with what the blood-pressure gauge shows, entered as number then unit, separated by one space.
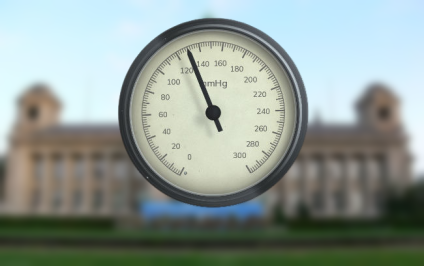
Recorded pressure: 130 mmHg
